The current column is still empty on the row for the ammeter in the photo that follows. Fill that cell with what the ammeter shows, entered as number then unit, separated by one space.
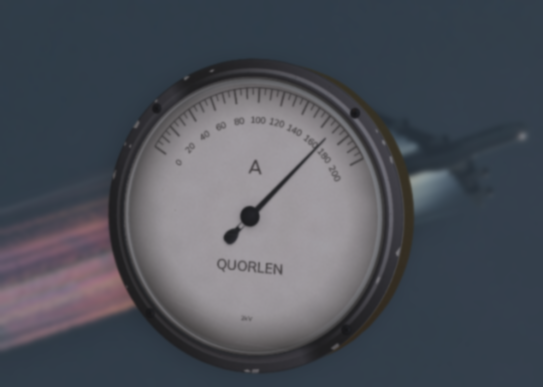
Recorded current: 170 A
